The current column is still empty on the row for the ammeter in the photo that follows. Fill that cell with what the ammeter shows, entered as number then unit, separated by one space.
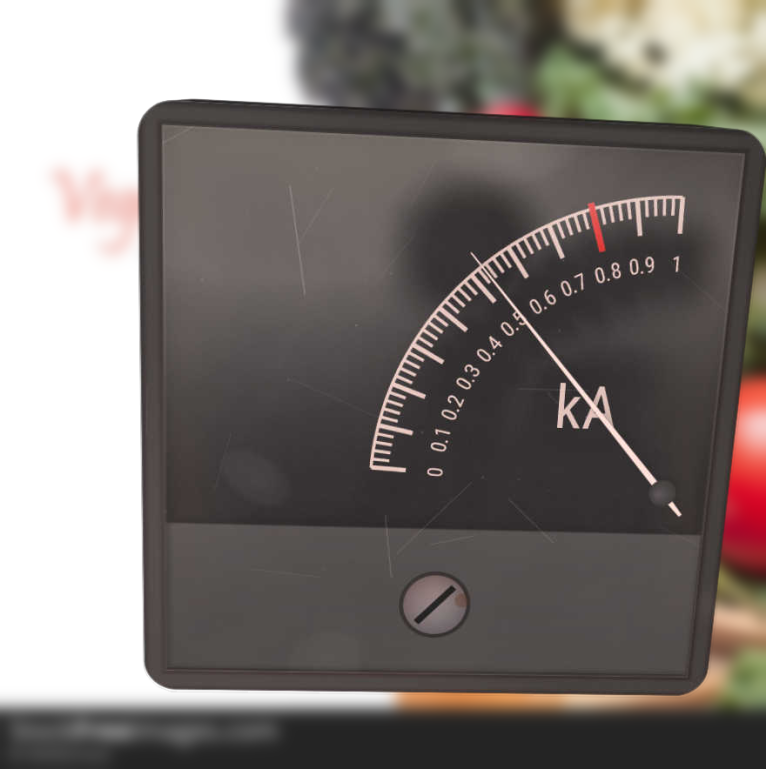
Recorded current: 0.53 kA
